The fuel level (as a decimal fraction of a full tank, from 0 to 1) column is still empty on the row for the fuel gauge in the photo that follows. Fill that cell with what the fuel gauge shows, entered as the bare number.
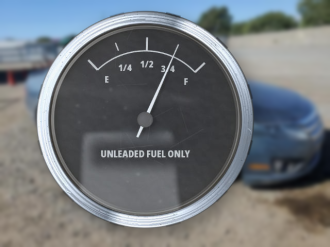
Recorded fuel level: 0.75
